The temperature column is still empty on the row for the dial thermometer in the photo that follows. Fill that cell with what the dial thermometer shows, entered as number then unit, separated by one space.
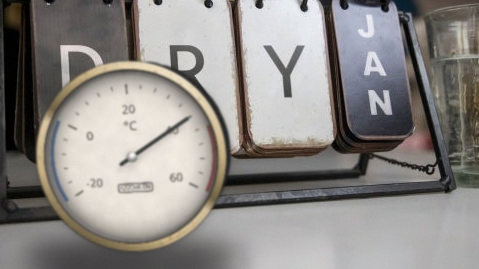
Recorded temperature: 40 °C
